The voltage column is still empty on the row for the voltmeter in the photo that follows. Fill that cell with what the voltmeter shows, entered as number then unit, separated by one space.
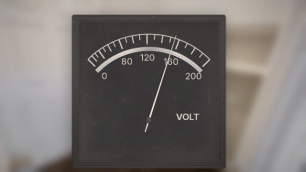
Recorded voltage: 155 V
